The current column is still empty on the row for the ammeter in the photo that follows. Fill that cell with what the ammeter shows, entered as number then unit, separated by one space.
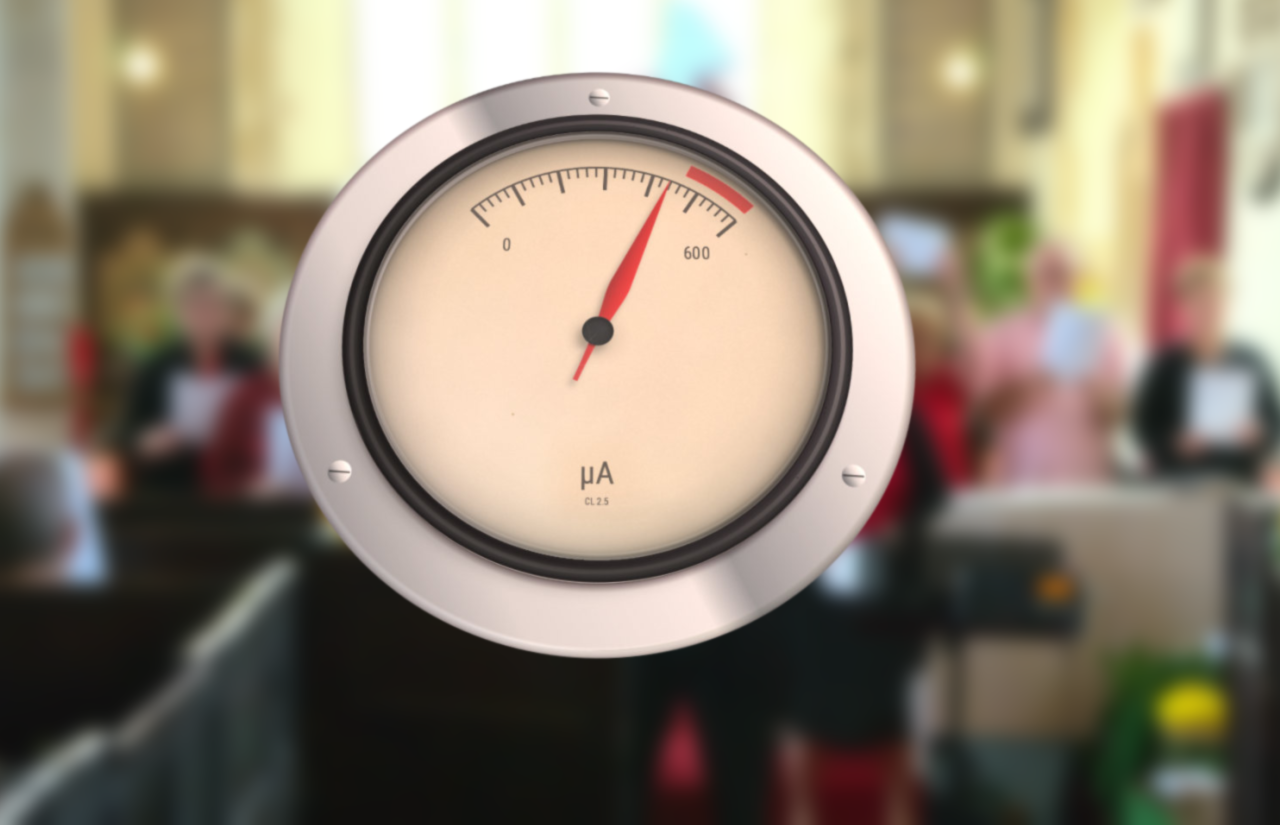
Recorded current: 440 µA
